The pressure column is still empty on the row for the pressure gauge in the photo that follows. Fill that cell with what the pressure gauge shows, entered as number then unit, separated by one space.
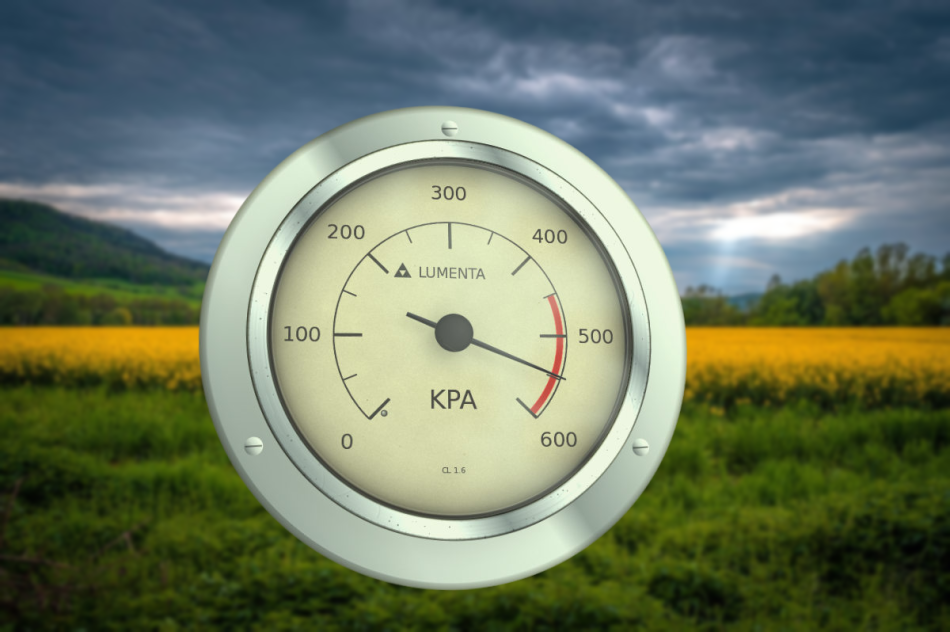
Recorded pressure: 550 kPa
